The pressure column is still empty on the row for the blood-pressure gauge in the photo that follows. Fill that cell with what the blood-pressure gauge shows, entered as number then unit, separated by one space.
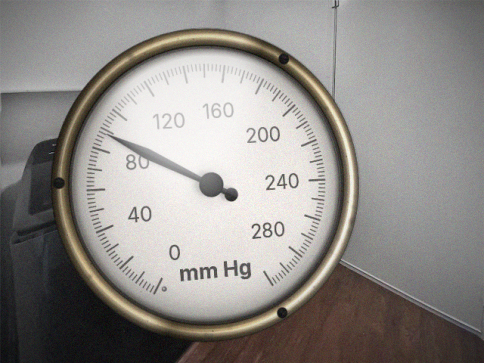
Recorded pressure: 88 mmHg
